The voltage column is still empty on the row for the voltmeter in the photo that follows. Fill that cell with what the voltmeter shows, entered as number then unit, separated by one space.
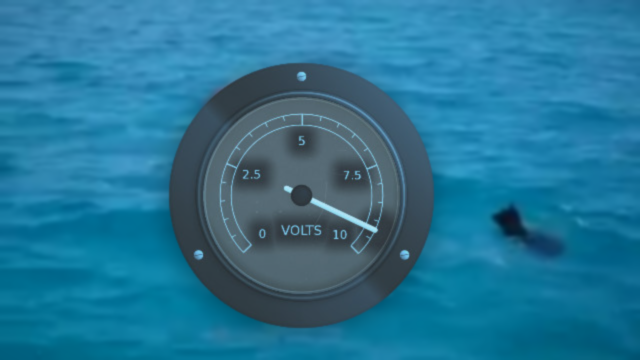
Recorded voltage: 9.25 V
